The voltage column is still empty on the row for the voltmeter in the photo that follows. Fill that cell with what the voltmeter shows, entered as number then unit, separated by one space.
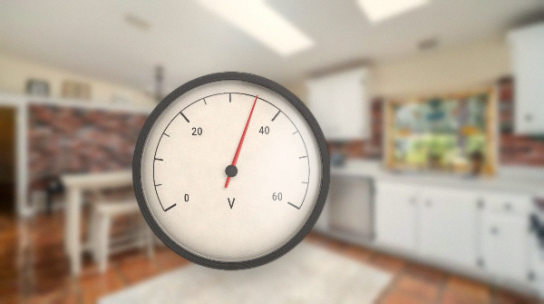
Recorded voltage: 35 V
